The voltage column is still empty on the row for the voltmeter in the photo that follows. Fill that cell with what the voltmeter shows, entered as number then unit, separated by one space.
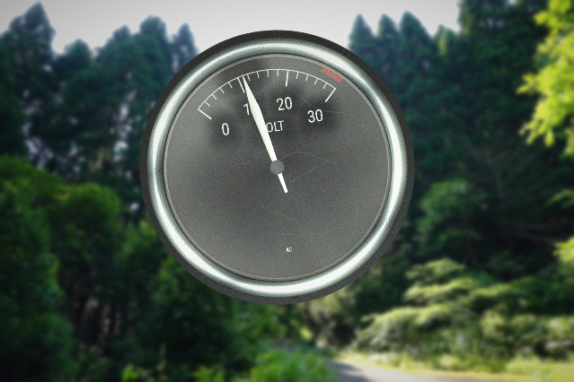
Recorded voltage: 11 V
